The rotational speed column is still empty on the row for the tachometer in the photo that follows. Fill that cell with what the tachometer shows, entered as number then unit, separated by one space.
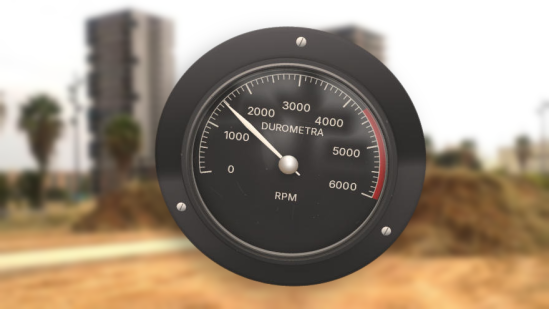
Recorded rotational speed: 1500 rpm
